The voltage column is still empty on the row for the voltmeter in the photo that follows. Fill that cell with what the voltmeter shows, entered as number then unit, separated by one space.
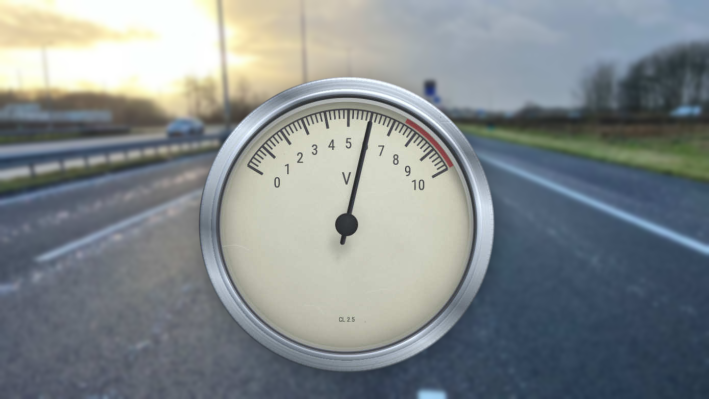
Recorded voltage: 6 V
